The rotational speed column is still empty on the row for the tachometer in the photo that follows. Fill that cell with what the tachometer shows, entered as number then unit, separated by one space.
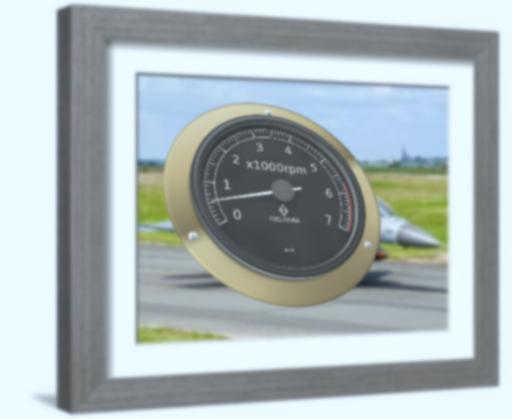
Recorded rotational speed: 500 rpm
